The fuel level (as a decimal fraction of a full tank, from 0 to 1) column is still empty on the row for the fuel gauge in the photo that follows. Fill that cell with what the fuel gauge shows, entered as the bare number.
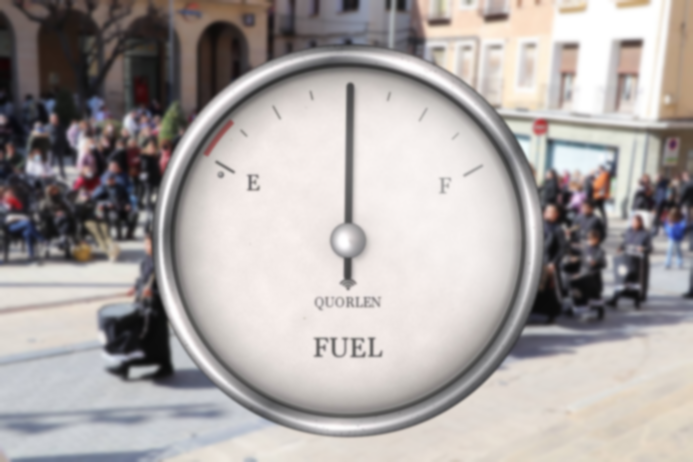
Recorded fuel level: 0.5
